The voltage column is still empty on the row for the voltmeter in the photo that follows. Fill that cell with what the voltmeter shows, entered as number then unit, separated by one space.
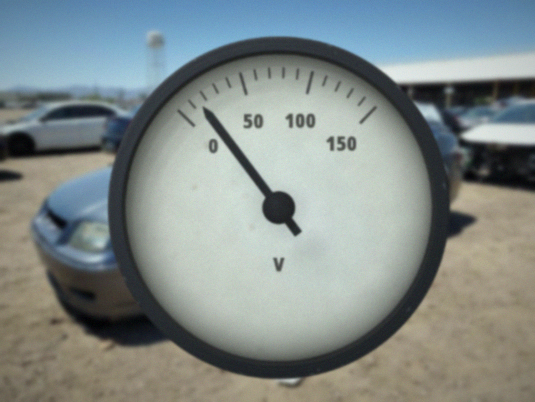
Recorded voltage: 15 V
